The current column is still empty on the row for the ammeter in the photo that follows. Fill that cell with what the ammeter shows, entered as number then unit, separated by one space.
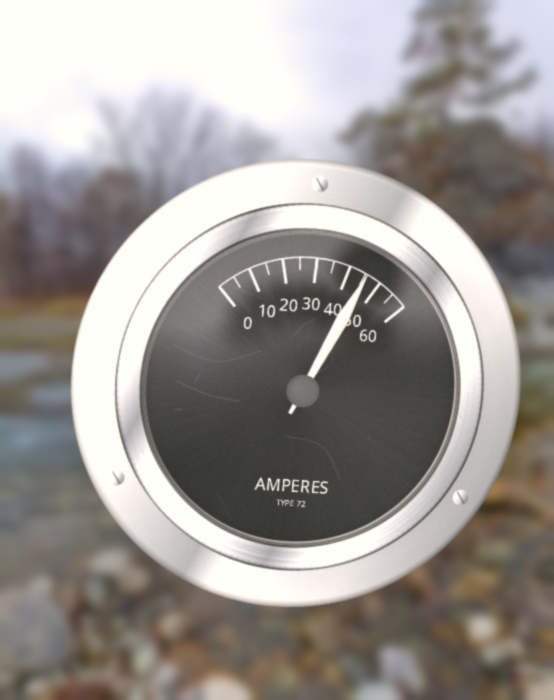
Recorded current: 45 A
